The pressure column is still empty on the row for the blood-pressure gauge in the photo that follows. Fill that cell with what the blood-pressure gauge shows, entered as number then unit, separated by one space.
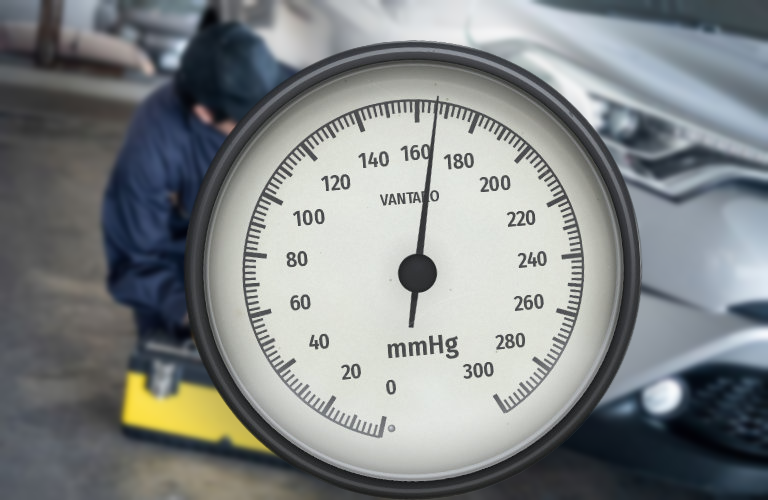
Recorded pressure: 166 mmHg
